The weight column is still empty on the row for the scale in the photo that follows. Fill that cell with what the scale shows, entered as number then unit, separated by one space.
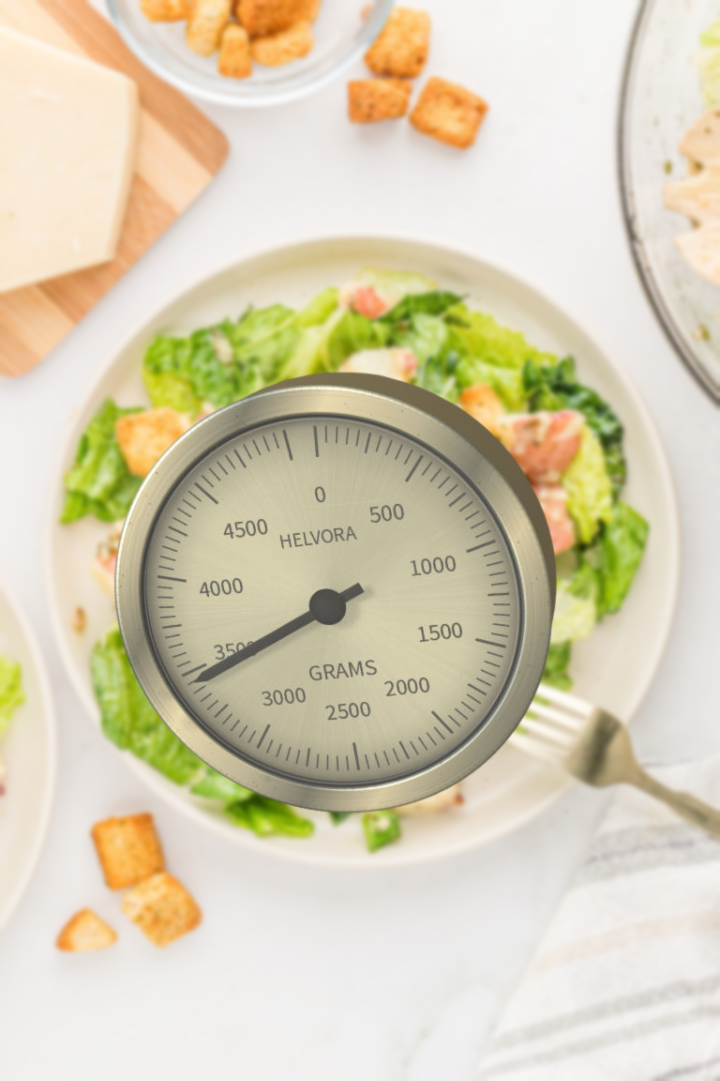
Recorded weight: 3450 g
